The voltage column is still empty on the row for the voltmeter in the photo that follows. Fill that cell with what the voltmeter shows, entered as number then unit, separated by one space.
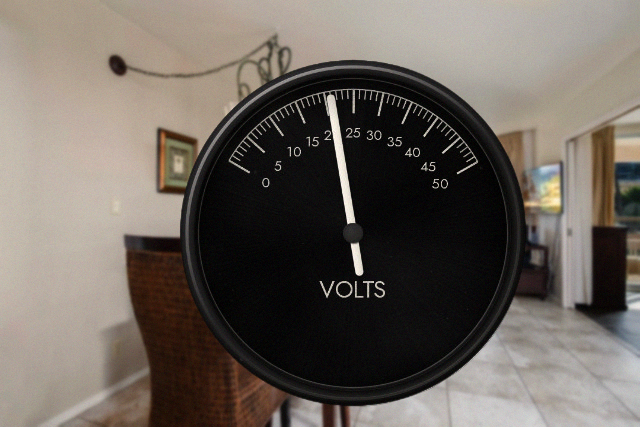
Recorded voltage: 21 V
